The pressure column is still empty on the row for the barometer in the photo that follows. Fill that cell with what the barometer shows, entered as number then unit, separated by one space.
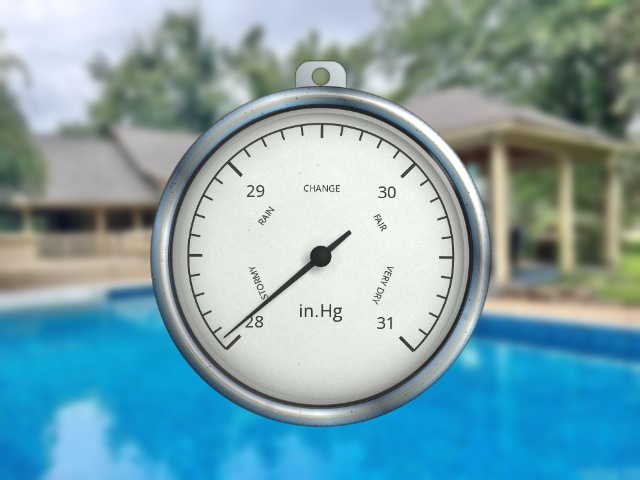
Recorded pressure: 28.05 inHg
